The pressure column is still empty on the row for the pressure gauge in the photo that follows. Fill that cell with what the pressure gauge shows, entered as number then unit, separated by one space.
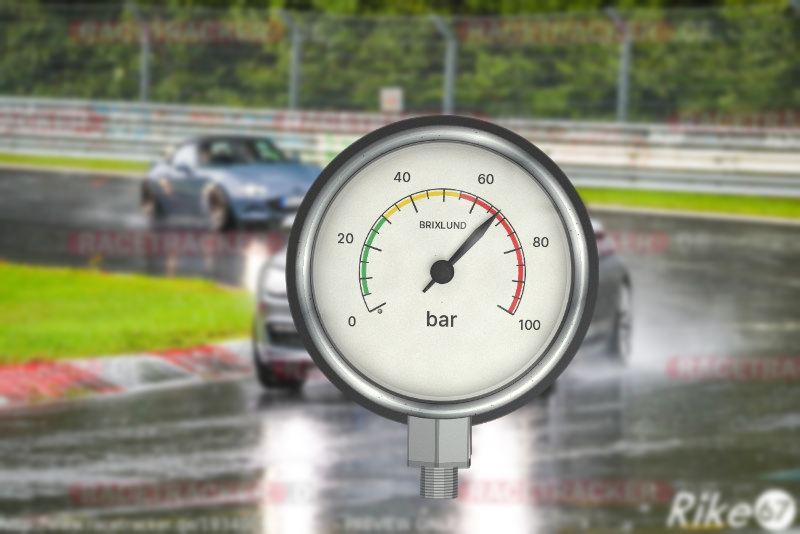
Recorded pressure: 67.5 bar
